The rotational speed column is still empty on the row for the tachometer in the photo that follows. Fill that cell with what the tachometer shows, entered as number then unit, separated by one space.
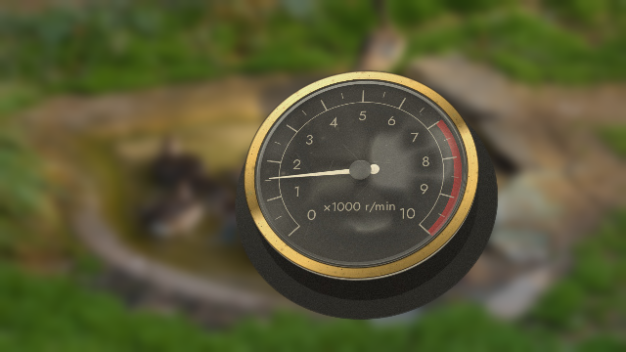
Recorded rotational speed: 1500 rpm
